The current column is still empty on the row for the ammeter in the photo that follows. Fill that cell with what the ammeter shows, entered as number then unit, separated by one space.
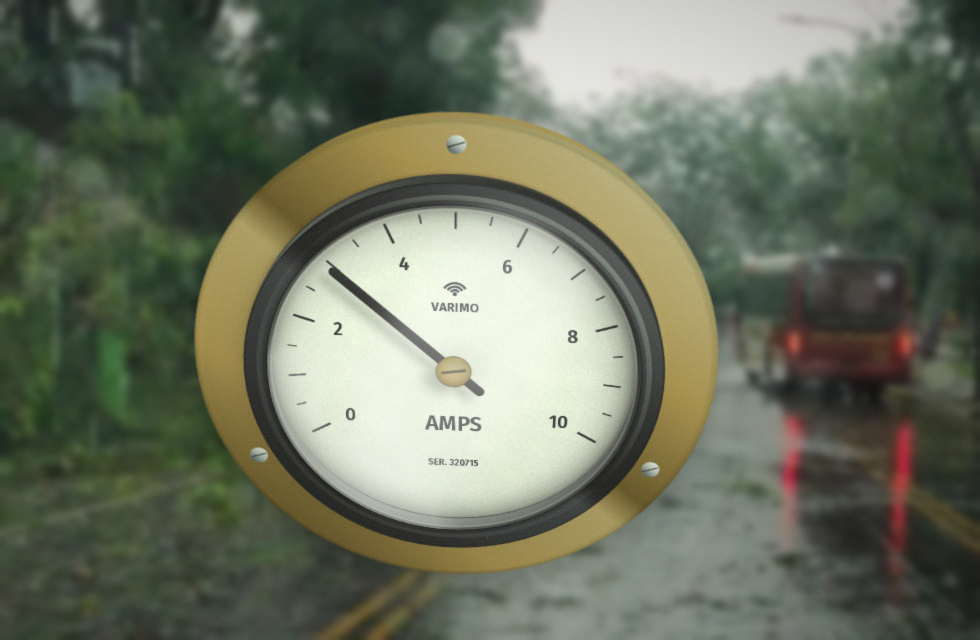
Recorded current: 3 A
